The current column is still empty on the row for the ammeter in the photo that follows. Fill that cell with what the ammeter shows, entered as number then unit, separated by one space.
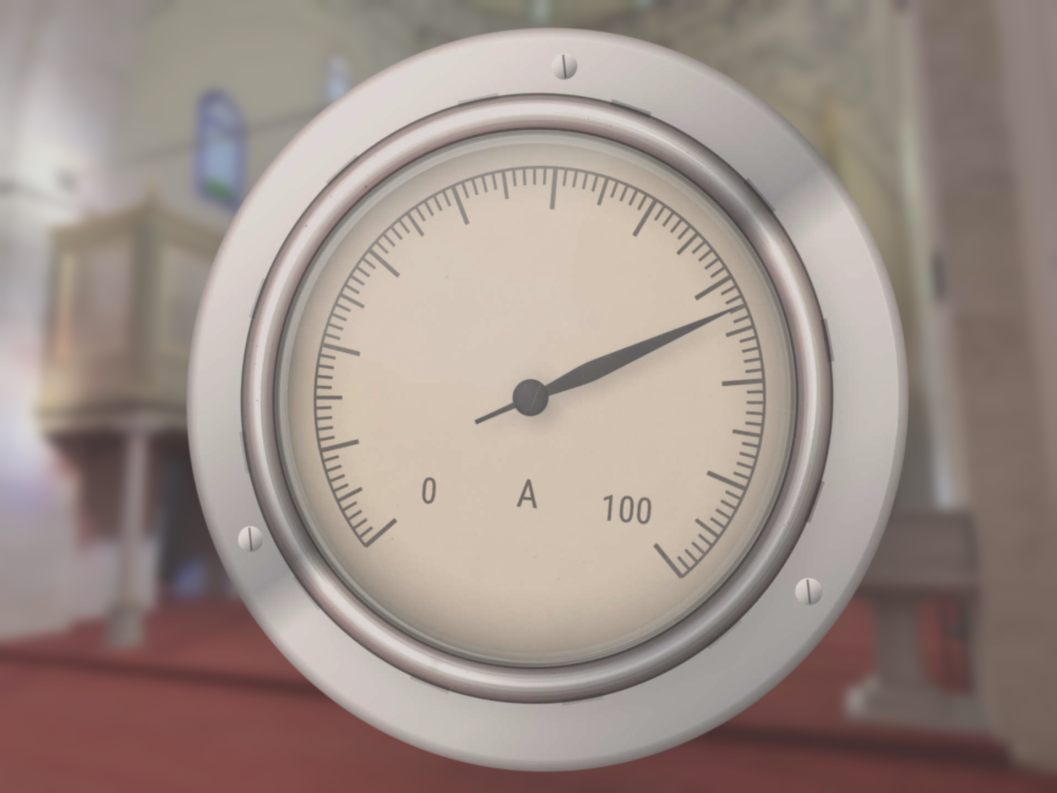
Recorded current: 73 A
